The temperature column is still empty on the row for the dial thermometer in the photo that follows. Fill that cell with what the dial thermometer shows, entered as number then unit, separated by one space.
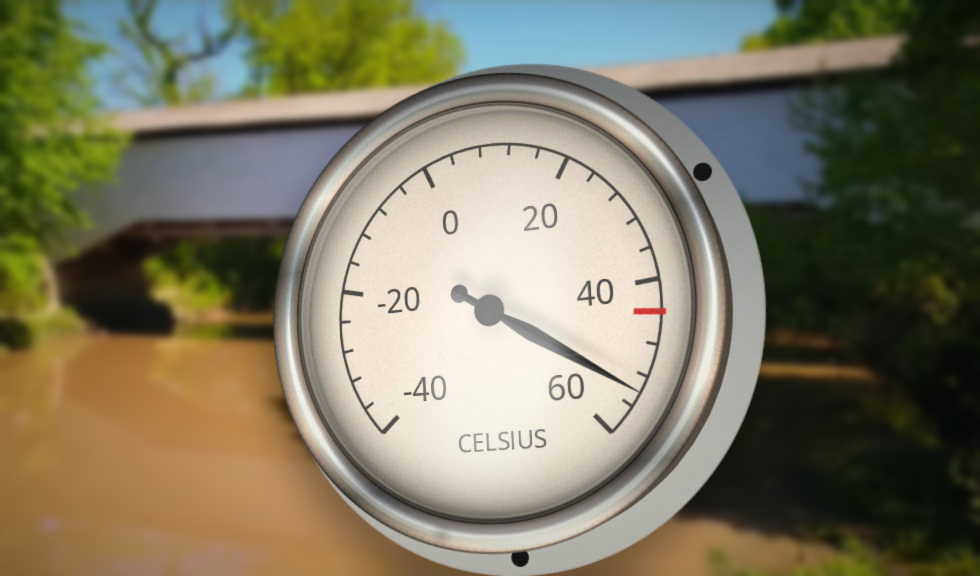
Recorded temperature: 54 °C
